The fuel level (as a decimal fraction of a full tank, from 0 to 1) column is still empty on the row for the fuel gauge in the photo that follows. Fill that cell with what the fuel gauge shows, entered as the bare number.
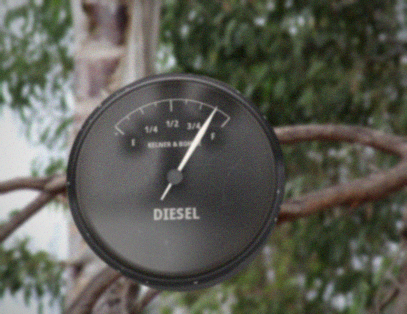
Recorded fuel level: 0.875
